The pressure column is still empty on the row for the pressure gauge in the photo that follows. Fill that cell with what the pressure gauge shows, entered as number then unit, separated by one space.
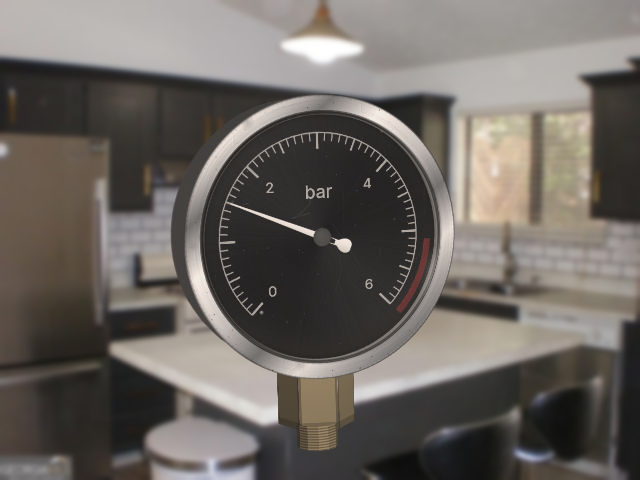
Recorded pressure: 1.5 bar
